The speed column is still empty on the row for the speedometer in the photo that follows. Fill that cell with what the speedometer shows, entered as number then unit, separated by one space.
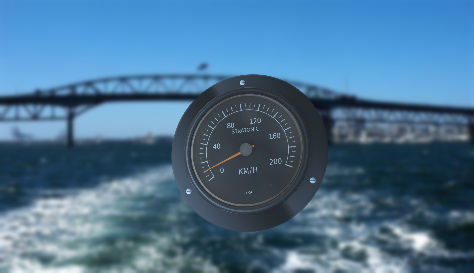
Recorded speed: 10 km/h
